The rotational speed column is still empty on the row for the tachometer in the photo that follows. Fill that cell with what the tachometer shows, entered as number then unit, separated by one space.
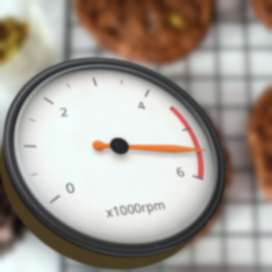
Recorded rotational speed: 5500 rpm
